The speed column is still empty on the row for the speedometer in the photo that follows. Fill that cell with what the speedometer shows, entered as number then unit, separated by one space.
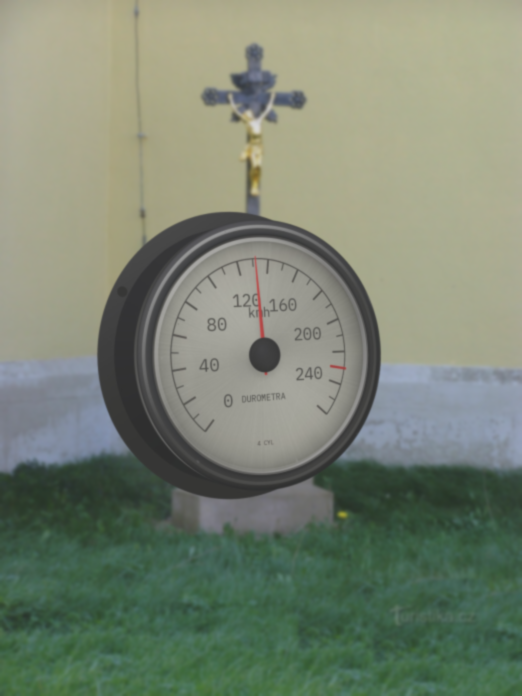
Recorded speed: 130 km/h
